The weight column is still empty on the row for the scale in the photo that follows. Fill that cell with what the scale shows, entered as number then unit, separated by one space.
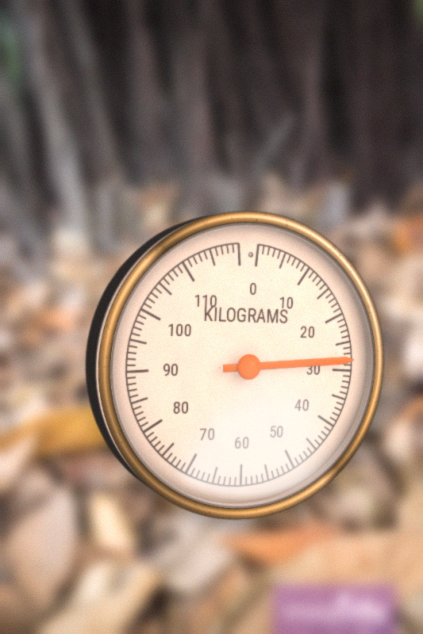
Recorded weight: 28 kg
